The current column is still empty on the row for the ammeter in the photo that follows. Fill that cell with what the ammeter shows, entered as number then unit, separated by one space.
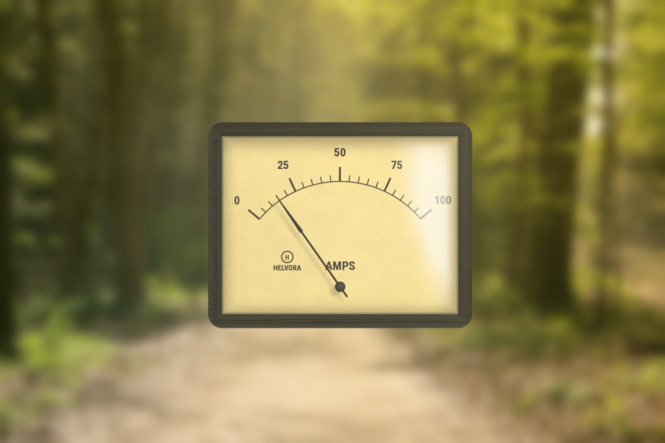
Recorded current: 15 A
